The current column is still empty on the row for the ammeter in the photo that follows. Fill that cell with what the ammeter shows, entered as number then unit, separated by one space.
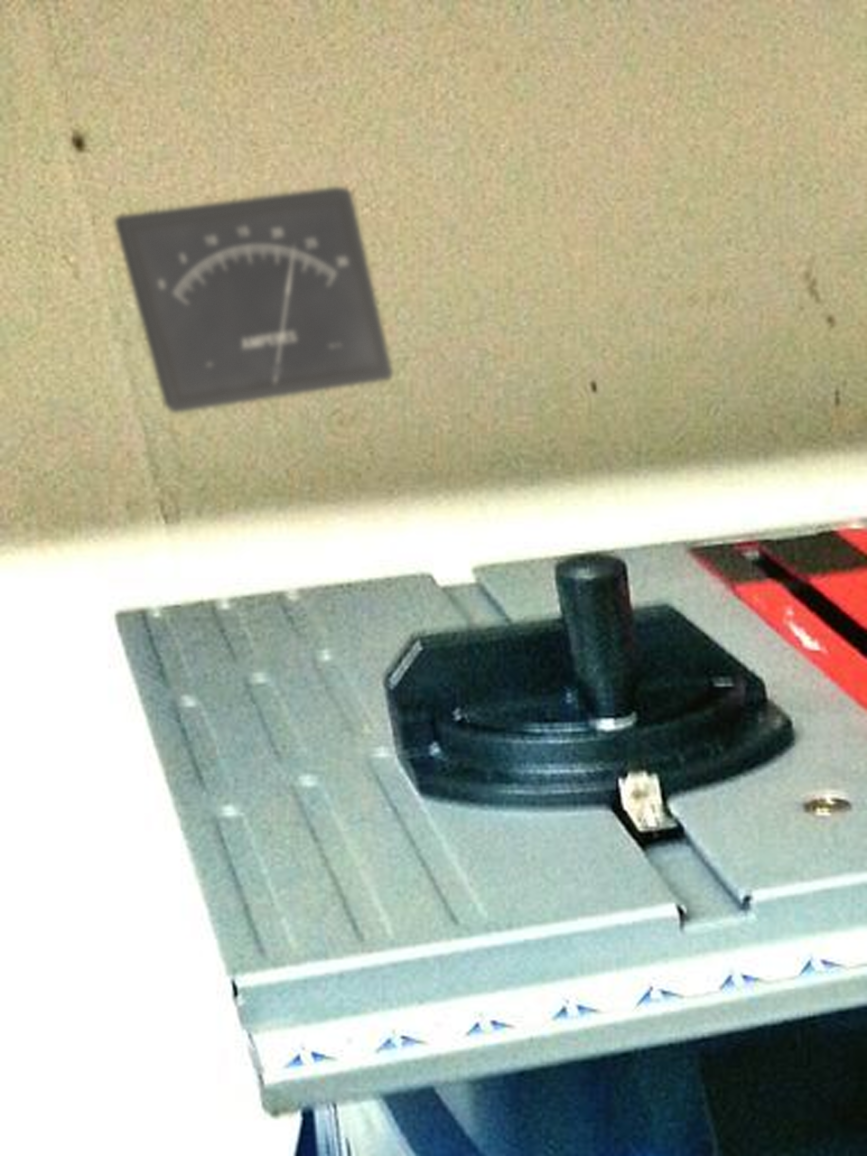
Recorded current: 22.5 A
